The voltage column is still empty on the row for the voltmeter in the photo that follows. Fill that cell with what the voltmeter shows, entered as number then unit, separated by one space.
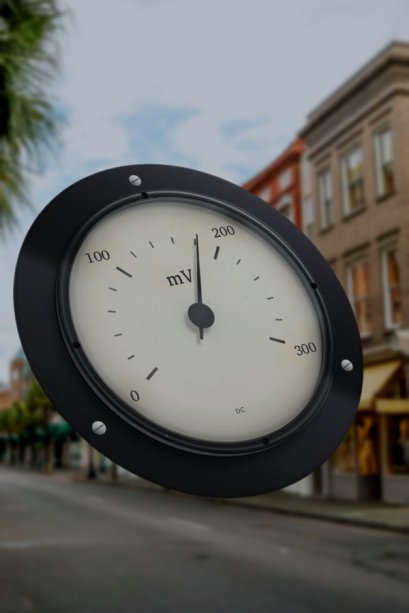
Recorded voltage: 180 mV
